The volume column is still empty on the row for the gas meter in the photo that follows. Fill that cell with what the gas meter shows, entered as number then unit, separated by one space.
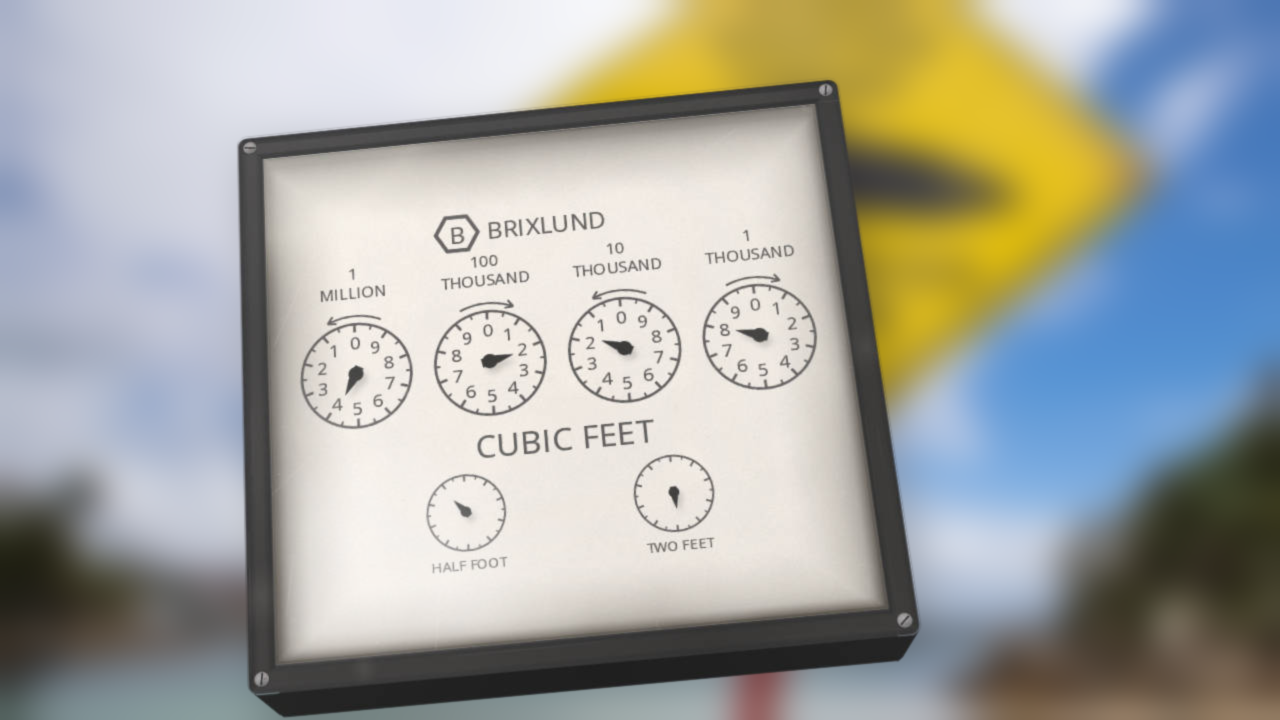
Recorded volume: 421800 ft³
